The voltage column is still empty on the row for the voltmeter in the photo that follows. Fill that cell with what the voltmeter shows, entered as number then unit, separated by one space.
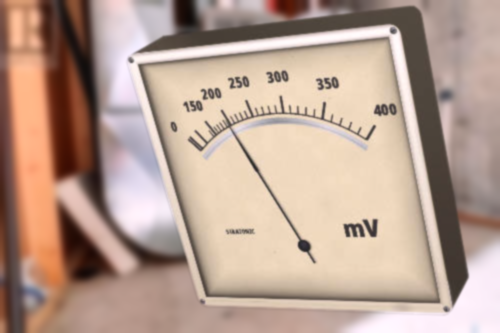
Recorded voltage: 200 mV
